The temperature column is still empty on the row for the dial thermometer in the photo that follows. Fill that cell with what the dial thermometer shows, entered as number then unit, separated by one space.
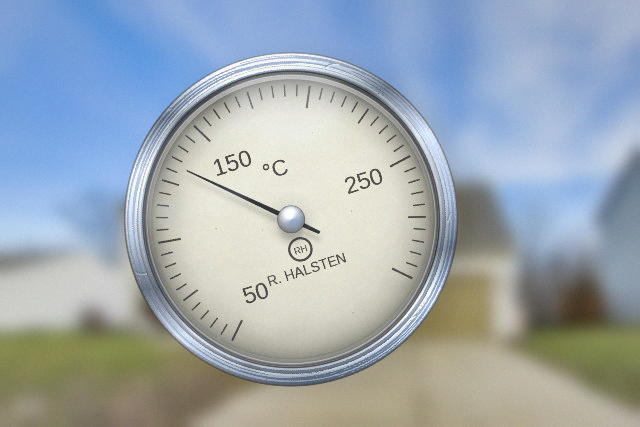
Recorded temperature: 132.5 °C
